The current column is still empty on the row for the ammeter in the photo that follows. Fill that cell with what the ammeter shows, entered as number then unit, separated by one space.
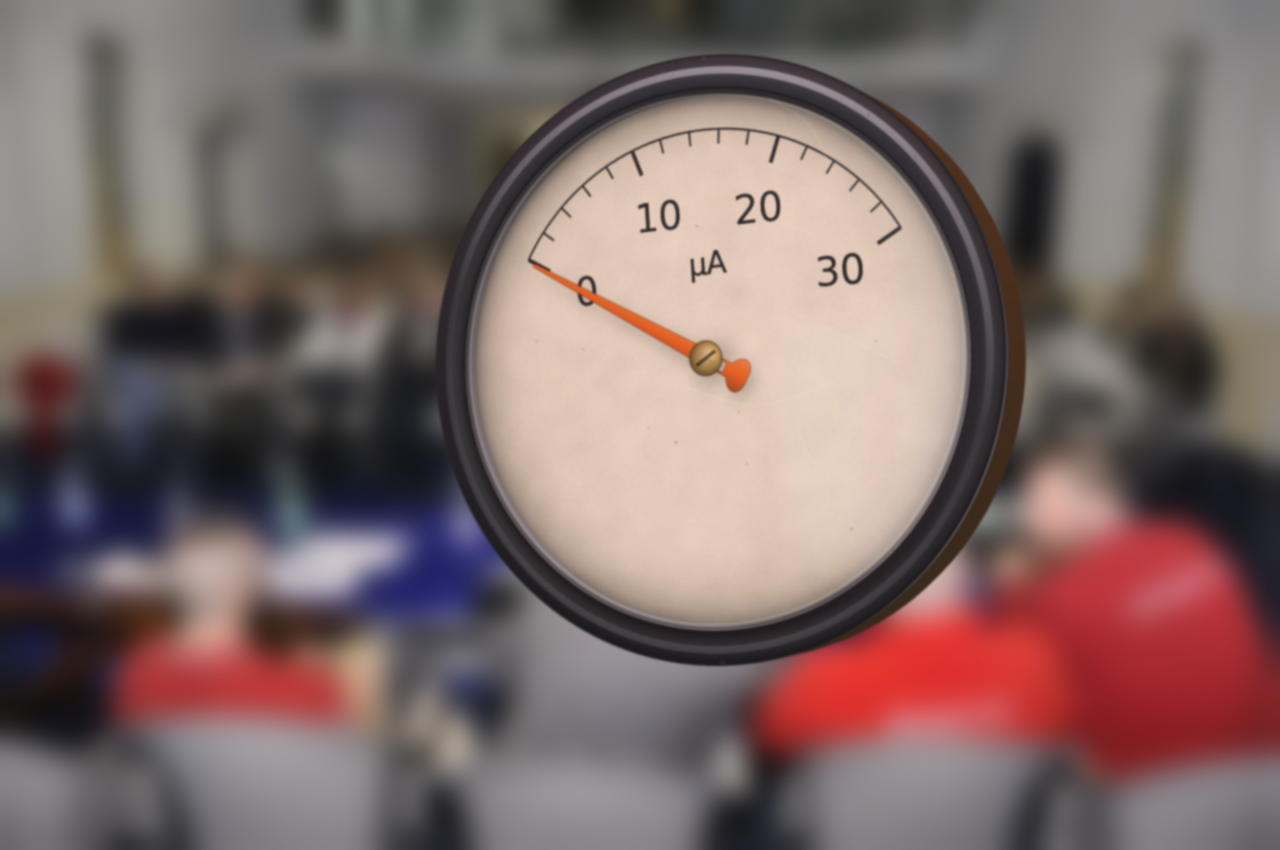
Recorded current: 0 µA
